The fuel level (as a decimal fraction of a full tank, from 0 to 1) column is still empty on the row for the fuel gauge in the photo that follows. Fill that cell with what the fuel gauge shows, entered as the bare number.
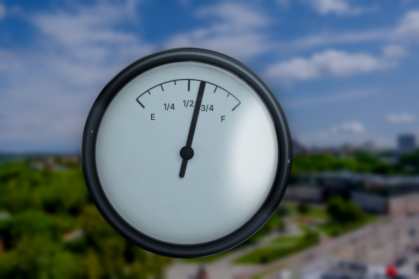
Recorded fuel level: 0.625
